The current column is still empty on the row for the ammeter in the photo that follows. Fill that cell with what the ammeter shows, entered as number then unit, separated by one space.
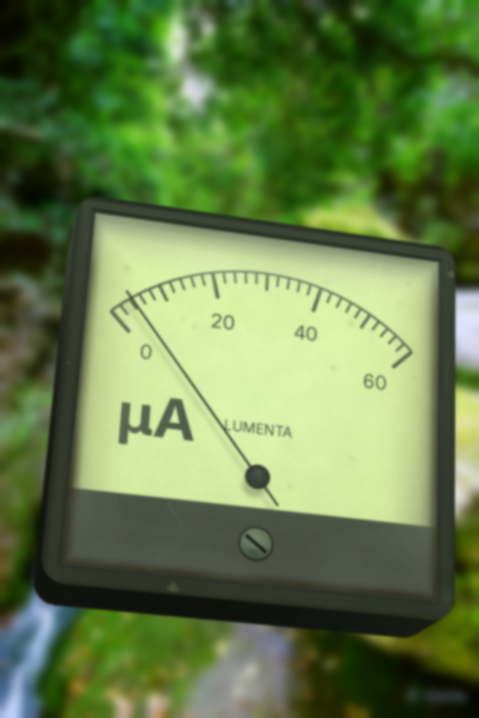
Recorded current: 4 µA
